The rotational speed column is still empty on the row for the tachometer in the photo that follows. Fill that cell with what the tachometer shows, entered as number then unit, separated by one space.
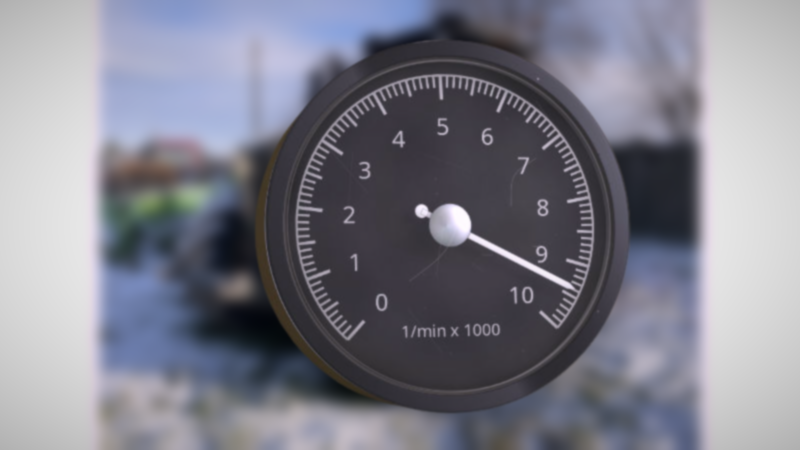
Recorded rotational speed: 9400 rpm
